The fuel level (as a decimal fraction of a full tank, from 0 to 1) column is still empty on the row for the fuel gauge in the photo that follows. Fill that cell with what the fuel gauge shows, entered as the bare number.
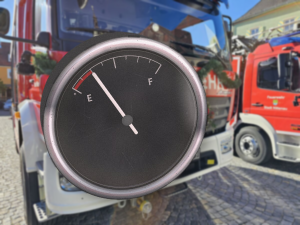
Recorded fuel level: 0.25
